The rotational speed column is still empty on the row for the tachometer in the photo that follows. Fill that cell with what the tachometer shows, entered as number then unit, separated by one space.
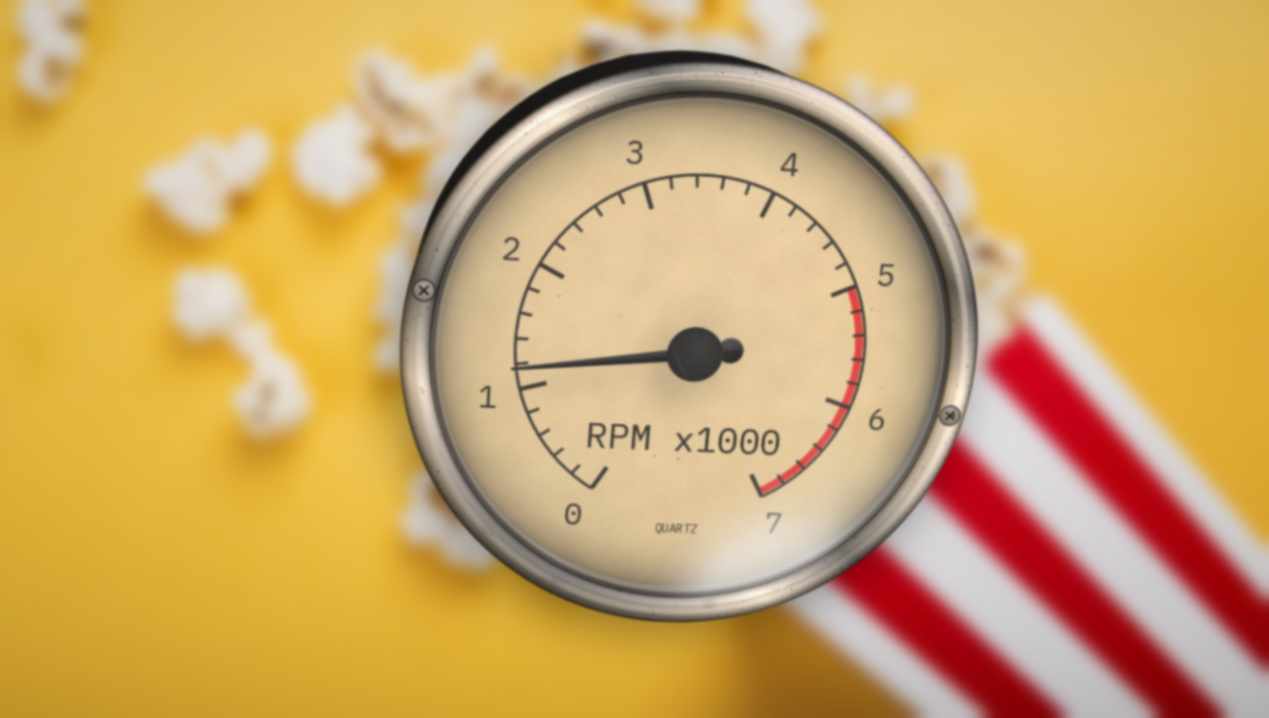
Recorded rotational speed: 1200 rpm
